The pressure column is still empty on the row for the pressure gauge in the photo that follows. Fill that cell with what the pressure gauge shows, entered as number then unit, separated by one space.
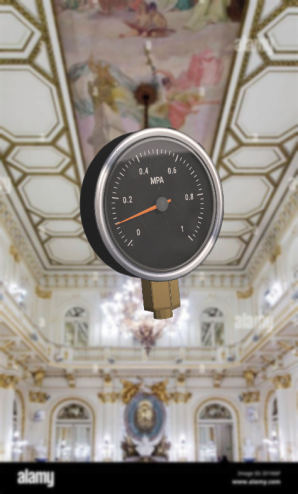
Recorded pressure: 0.1 MPa
